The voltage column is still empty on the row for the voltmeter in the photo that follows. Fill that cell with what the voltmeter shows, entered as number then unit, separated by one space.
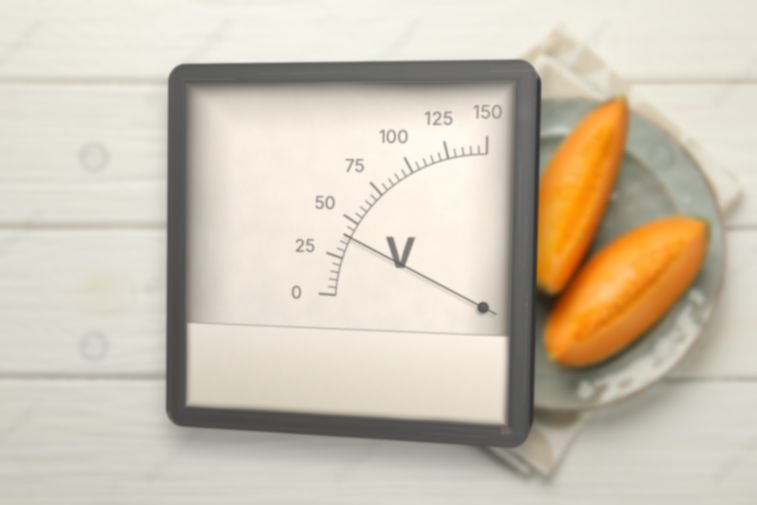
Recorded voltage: 40 V
